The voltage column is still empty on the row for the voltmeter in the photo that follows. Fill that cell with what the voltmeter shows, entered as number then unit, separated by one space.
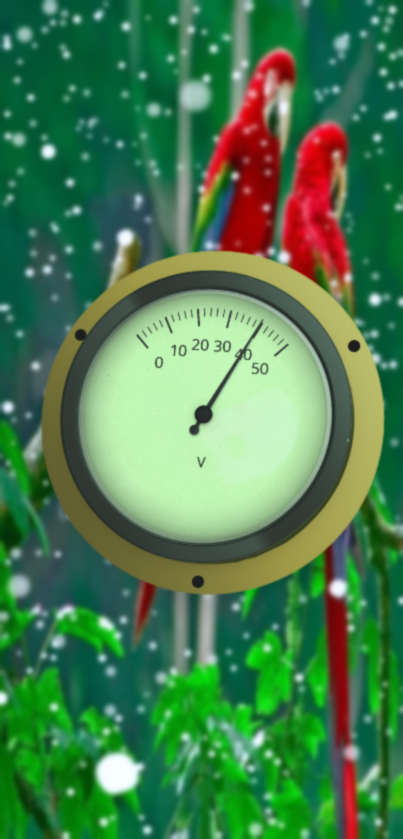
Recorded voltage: 40 V
